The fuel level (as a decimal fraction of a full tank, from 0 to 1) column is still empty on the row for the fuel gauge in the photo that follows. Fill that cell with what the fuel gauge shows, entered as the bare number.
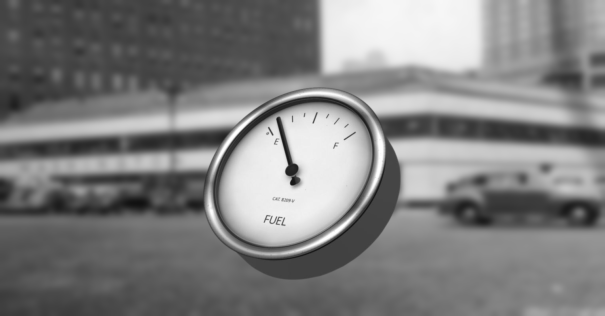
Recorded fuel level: 0.125
